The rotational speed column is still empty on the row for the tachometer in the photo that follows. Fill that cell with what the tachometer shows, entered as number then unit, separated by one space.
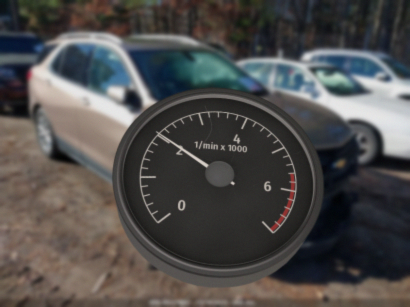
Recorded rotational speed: 2000 rpm
